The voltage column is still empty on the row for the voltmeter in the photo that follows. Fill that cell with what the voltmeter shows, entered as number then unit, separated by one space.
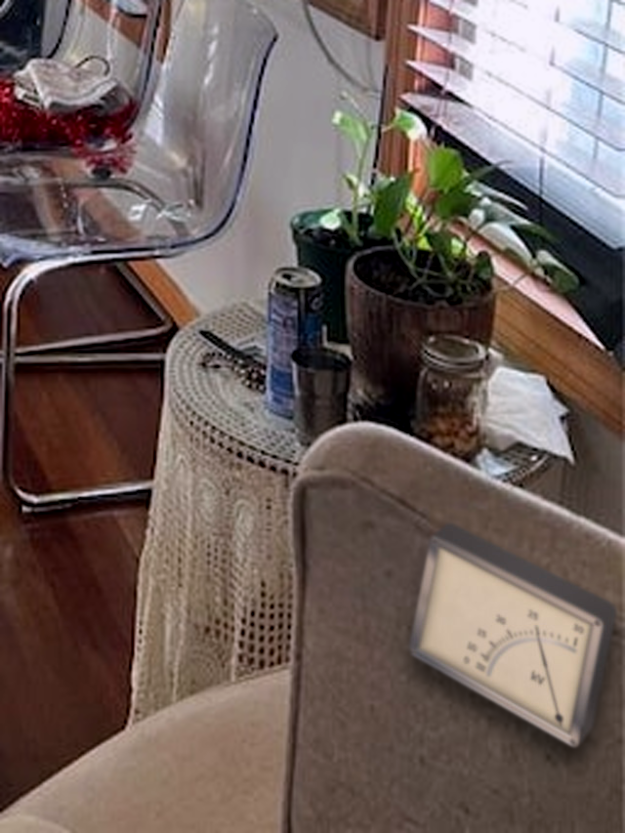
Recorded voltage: 25 kV
